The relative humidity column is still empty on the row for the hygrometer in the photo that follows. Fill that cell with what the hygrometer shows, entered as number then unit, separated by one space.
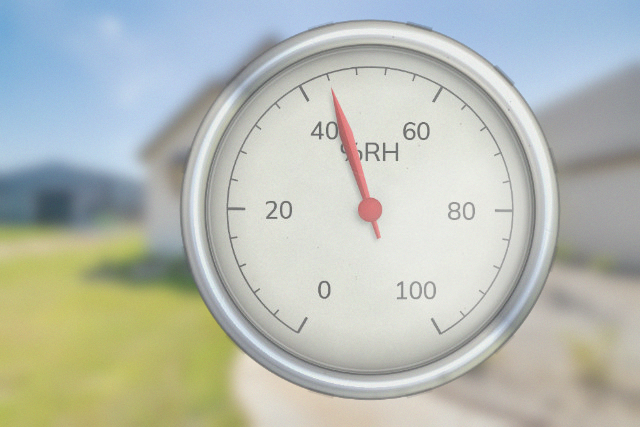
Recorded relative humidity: 44 %
